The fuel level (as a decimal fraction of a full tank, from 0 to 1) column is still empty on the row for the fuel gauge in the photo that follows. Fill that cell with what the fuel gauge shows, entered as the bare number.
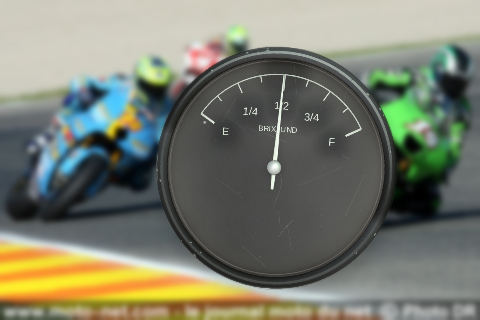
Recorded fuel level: 0.5
